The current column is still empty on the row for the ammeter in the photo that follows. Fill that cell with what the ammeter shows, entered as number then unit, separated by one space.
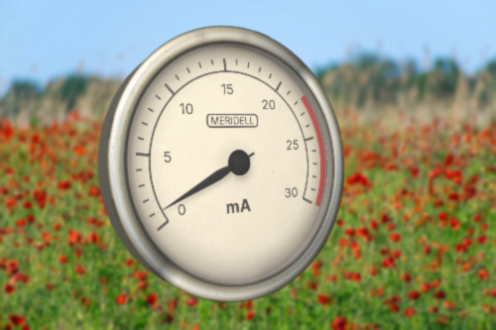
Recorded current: 1 mA
